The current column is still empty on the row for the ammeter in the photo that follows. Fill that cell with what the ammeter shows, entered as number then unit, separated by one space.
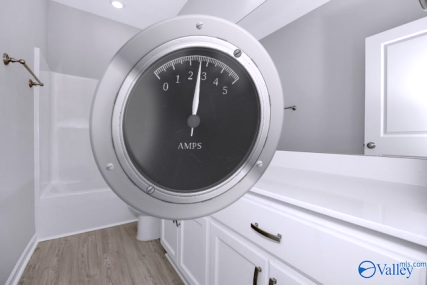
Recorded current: 2.5 A
